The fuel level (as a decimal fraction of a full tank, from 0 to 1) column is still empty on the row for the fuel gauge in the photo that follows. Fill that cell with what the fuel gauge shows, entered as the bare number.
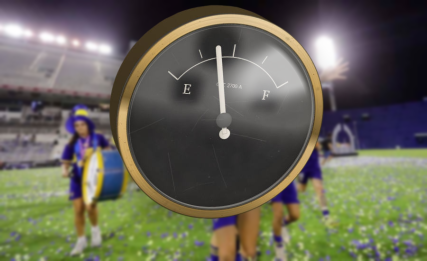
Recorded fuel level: 0.375
